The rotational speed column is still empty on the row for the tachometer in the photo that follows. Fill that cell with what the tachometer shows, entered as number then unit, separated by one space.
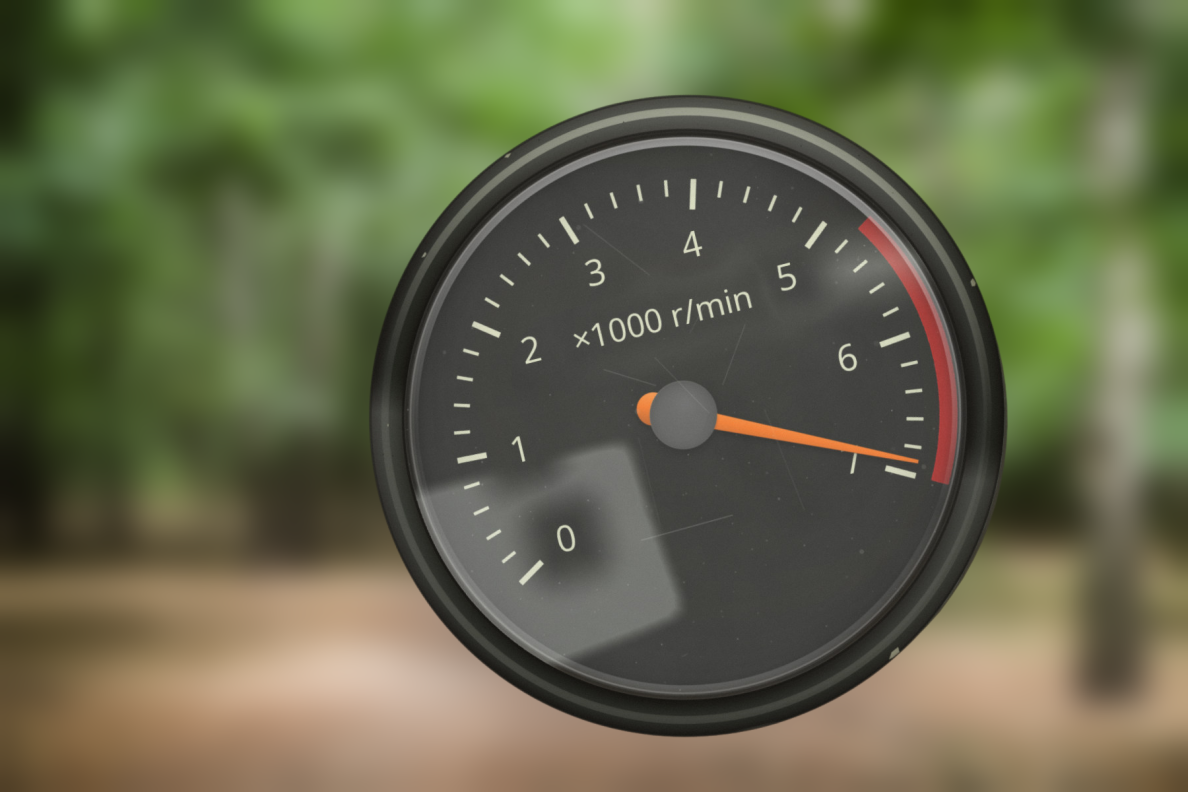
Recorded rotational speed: 6900 rpm
